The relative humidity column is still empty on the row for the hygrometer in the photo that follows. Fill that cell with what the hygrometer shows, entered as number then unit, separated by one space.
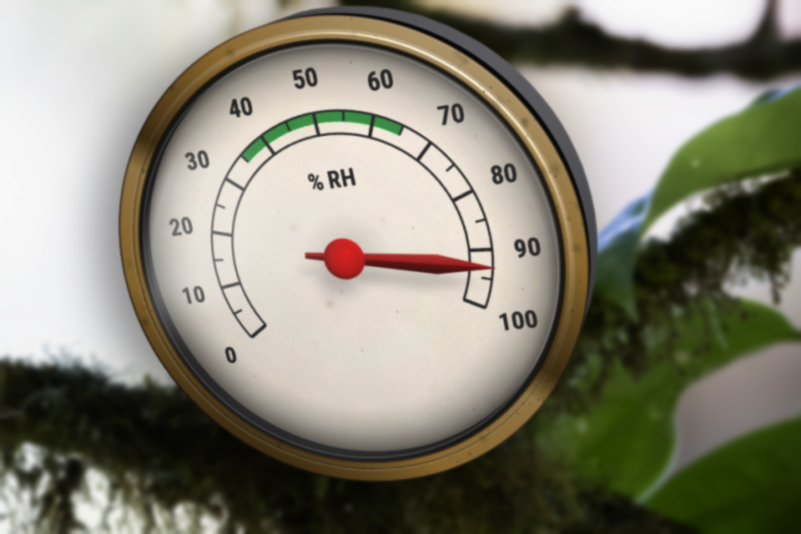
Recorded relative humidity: 92.5 %
